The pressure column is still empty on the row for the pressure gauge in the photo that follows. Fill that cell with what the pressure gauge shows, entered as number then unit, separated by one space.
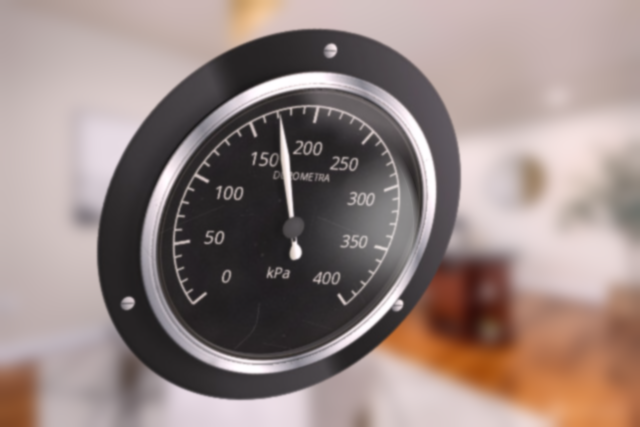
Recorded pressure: 170 kPa
